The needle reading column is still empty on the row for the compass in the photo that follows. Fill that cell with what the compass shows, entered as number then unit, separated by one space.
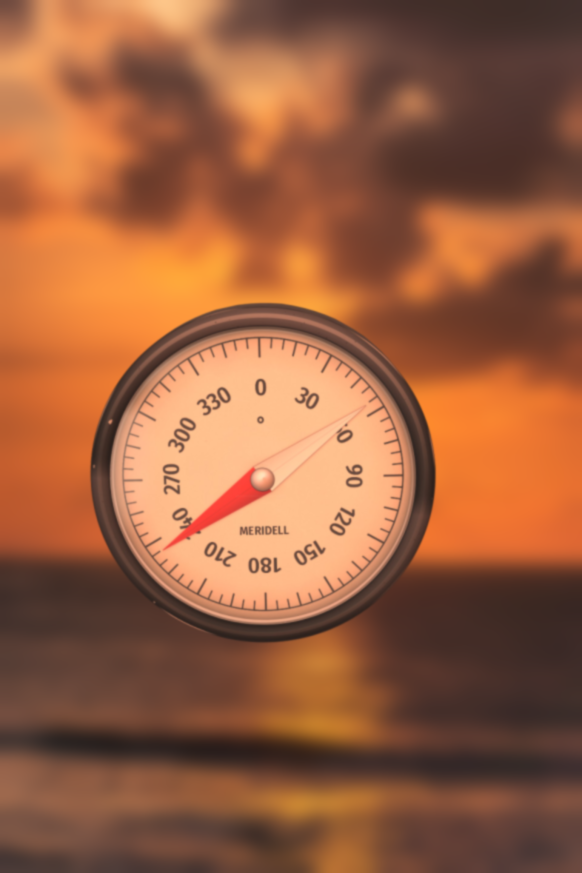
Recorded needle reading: 235 °
